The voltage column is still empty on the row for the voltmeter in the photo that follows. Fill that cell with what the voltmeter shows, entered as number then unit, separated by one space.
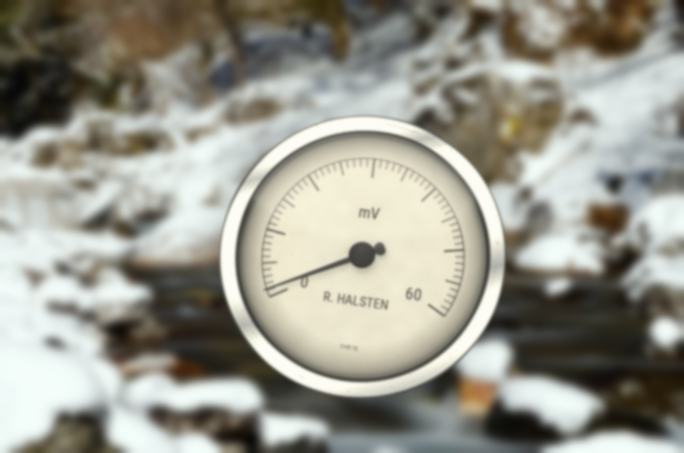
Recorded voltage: 1 mV
